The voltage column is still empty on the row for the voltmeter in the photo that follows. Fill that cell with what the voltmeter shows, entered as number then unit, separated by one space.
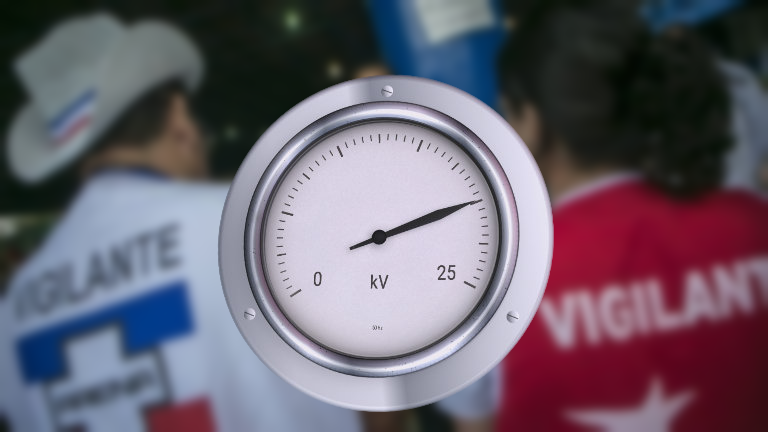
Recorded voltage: 20 kV
